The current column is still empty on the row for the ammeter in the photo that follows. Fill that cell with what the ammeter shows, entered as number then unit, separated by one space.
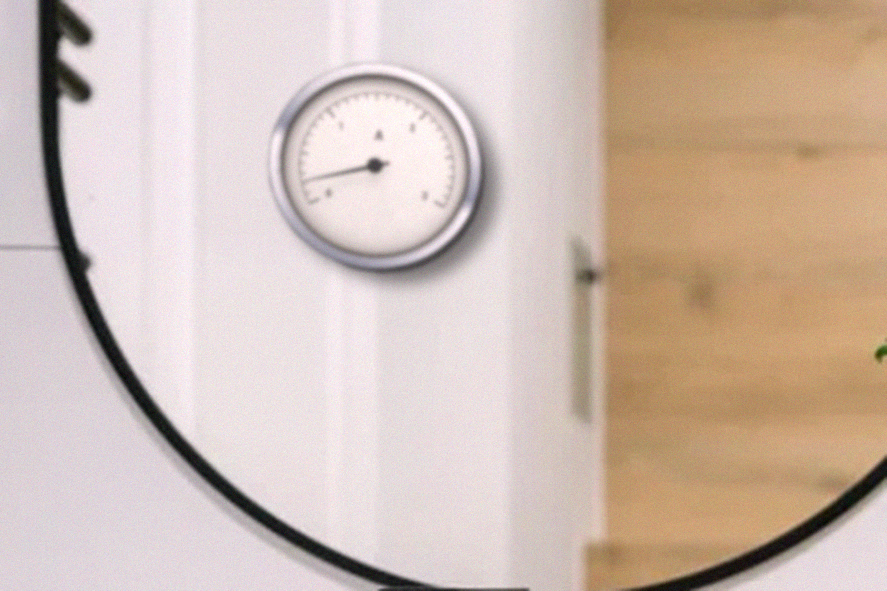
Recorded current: 0.2 A
